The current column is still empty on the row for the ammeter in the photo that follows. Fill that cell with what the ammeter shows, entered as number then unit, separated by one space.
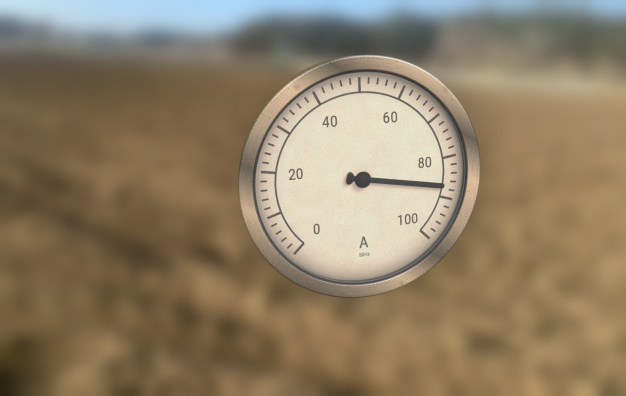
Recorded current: 87 A
